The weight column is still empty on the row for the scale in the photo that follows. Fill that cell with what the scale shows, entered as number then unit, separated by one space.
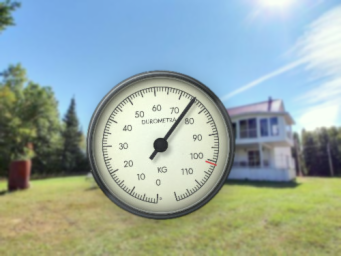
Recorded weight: 75 kg
